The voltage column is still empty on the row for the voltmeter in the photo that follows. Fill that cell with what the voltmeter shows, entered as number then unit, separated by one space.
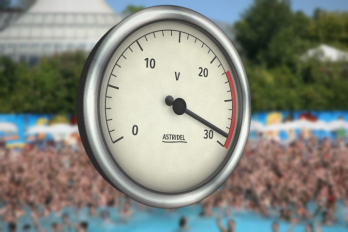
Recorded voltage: 29 V
